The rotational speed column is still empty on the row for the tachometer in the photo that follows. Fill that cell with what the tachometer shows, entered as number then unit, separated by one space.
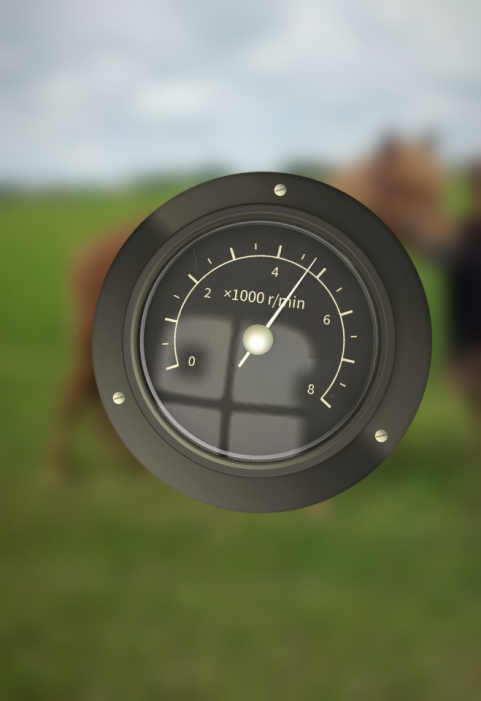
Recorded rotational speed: 4750 rpm
